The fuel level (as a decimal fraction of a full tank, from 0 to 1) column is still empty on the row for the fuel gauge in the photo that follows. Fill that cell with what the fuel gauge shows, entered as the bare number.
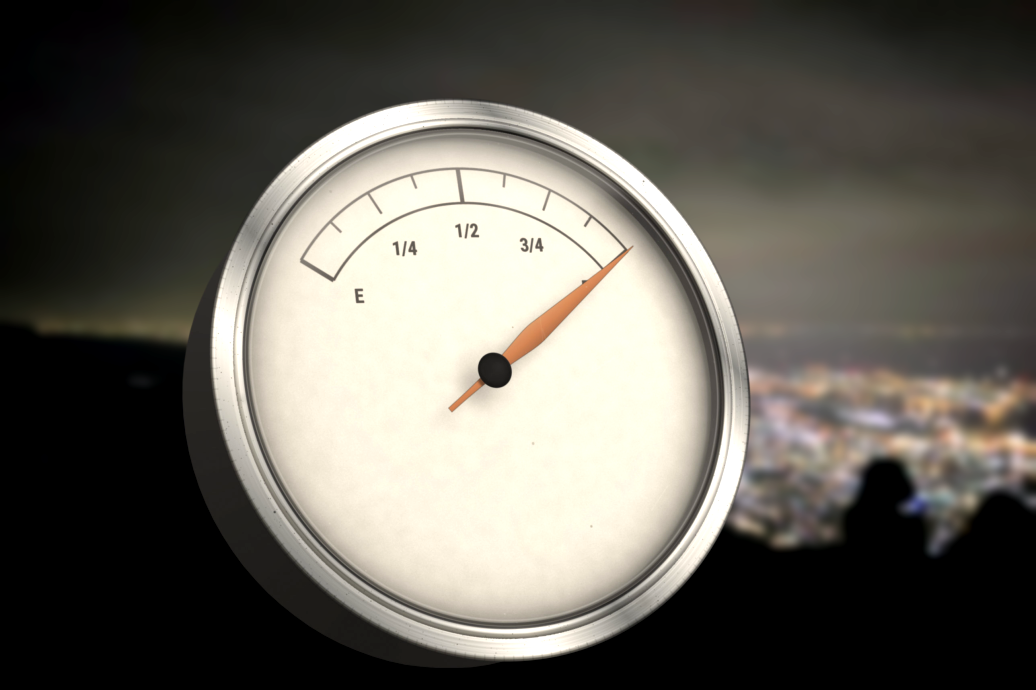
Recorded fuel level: 1
